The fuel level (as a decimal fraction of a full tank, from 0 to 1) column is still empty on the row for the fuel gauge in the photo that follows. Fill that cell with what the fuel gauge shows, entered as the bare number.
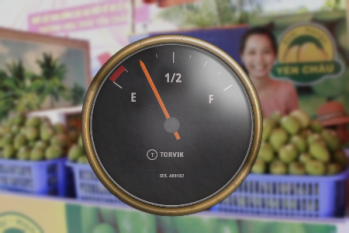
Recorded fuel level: 0.25
